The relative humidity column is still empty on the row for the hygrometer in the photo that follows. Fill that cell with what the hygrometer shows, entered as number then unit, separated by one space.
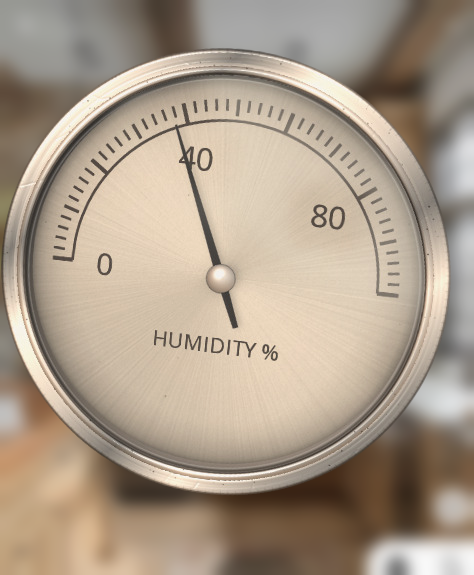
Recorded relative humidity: 38 %
